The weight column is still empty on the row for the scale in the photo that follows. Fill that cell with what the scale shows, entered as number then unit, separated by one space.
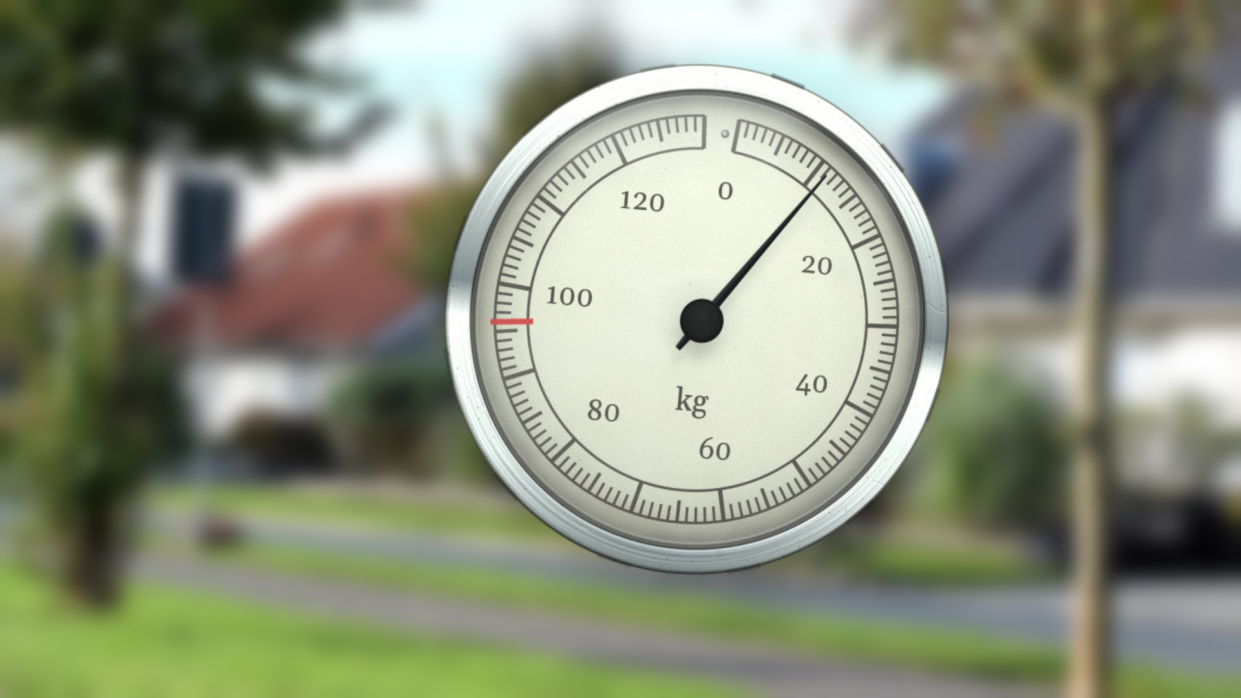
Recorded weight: 11 kg
